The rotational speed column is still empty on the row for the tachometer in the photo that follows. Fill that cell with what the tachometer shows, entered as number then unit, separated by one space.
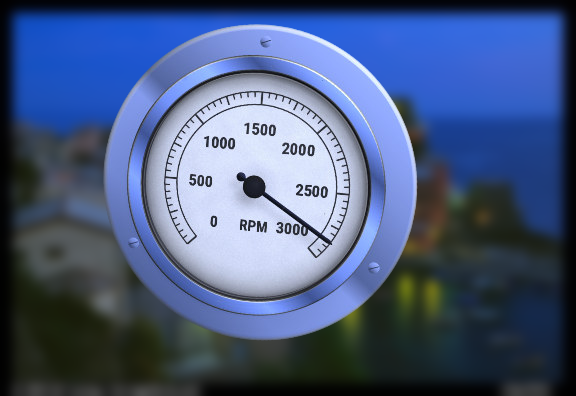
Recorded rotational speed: 2850 rpm
